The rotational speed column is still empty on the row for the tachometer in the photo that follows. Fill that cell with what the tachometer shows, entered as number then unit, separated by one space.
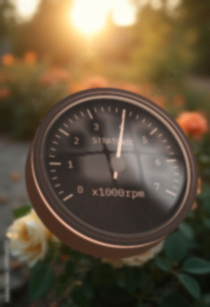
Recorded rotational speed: 4000 rpm
